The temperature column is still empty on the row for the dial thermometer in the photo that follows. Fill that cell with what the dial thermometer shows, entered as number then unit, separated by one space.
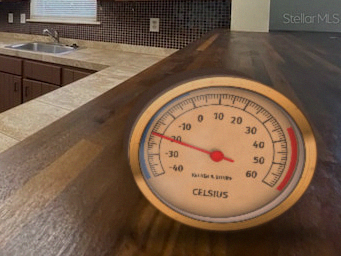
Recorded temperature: -20 °C
